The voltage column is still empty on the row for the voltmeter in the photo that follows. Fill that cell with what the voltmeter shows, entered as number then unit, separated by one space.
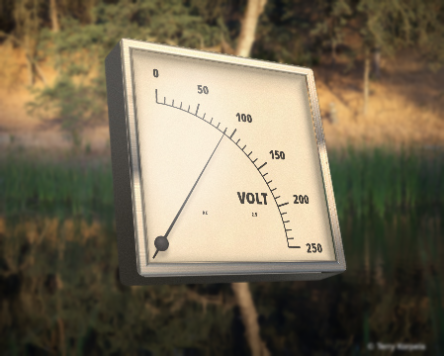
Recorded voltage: 90 V
